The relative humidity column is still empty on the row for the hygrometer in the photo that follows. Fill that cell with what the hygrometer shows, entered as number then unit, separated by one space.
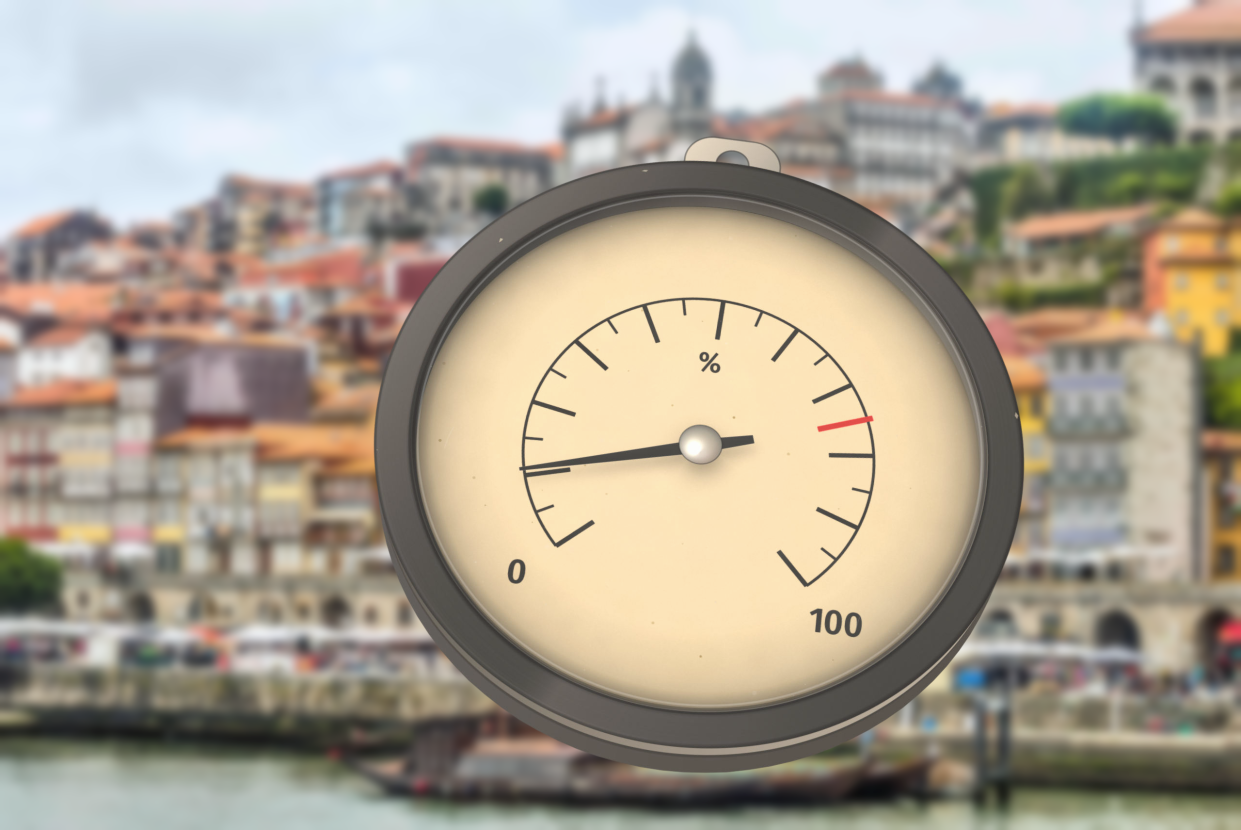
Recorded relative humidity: 10 %
